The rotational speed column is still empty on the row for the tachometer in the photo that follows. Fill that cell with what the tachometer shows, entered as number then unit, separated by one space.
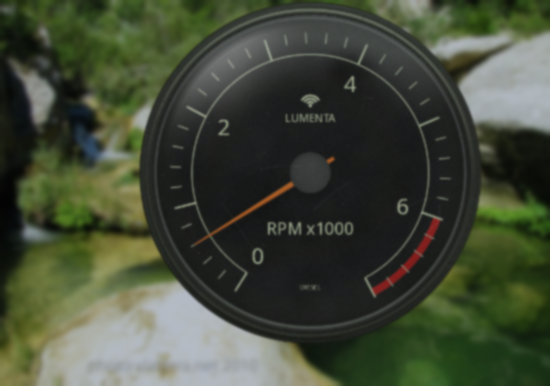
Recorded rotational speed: 600 rpm
